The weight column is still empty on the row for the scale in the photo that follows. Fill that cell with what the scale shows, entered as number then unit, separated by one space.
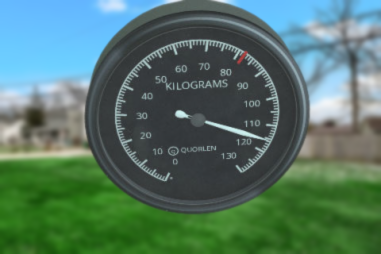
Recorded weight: 115 kg
